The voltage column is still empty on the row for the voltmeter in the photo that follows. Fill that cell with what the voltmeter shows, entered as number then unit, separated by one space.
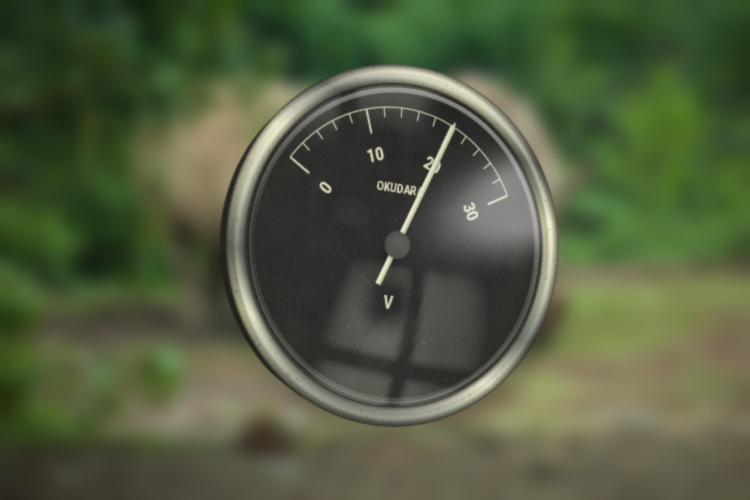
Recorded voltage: 20 V
